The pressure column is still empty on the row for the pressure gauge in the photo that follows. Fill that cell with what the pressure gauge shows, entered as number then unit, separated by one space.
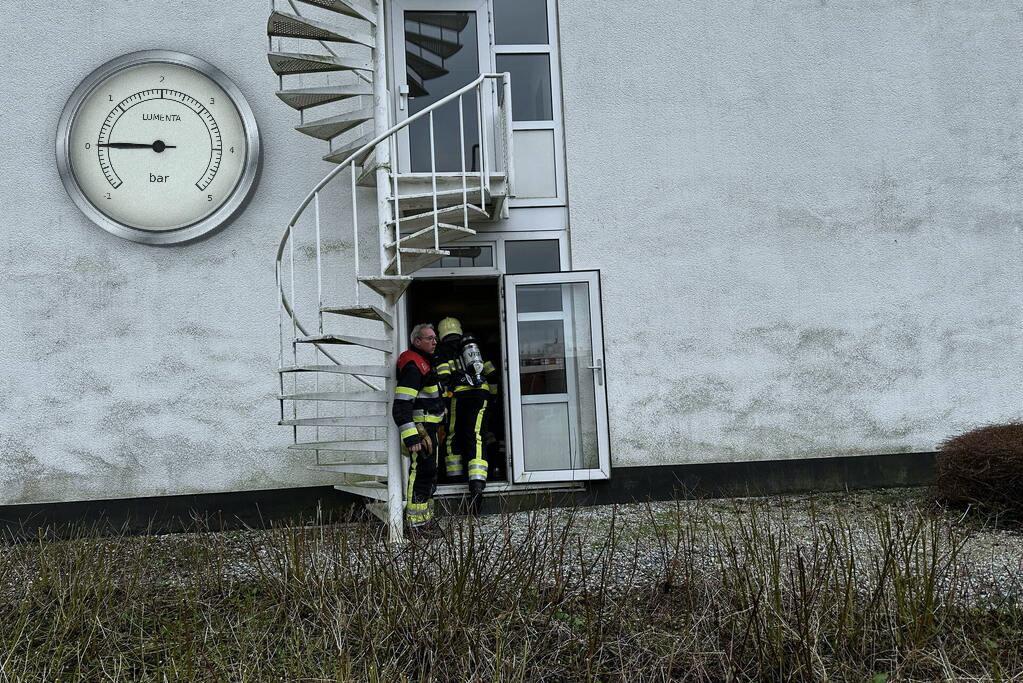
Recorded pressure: 0 bar
